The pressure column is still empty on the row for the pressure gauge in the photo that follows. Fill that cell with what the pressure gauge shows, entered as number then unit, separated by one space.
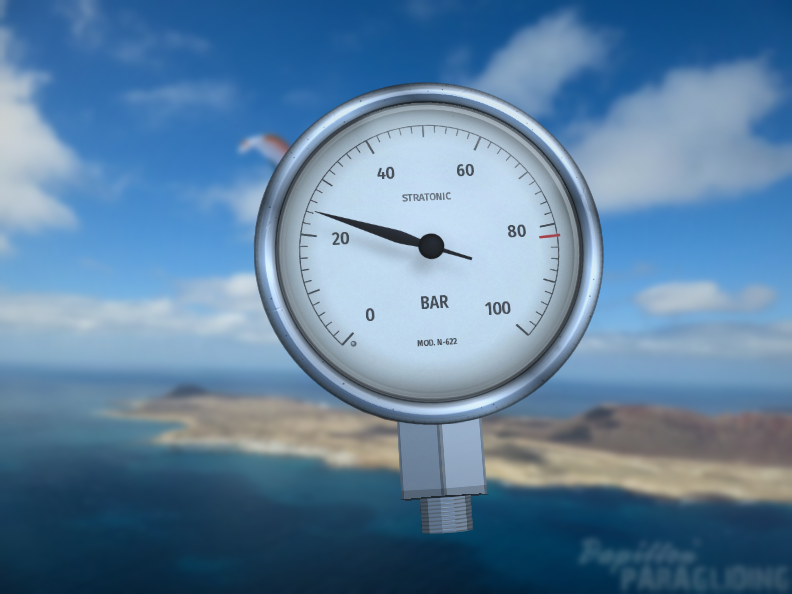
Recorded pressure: 24 bar
